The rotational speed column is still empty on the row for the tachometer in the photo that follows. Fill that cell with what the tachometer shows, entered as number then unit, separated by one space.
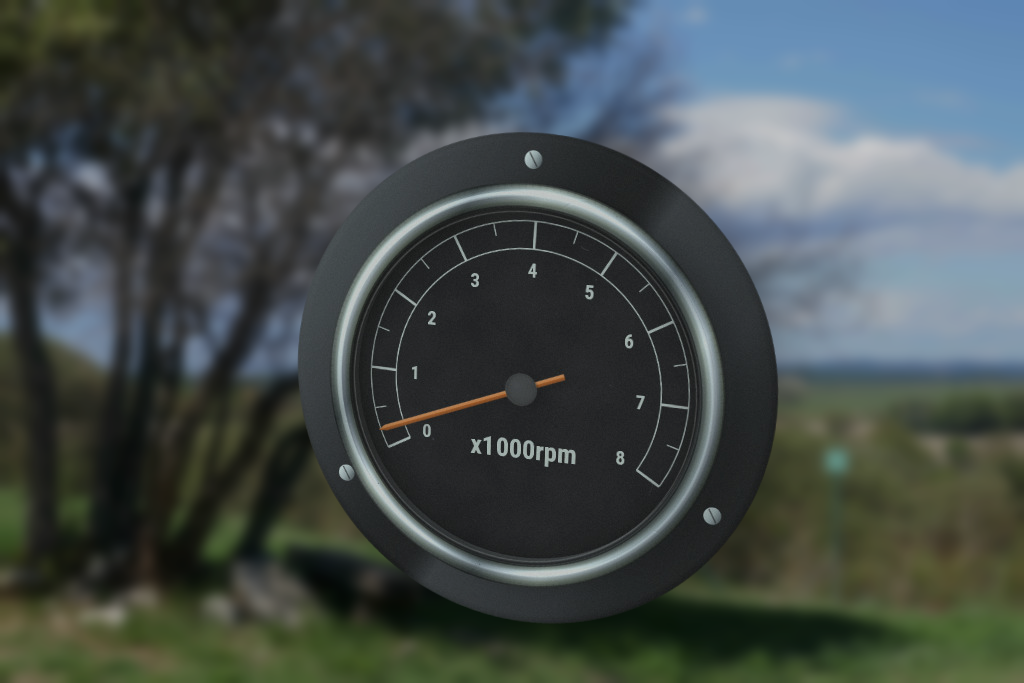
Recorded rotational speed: 250 rpm
